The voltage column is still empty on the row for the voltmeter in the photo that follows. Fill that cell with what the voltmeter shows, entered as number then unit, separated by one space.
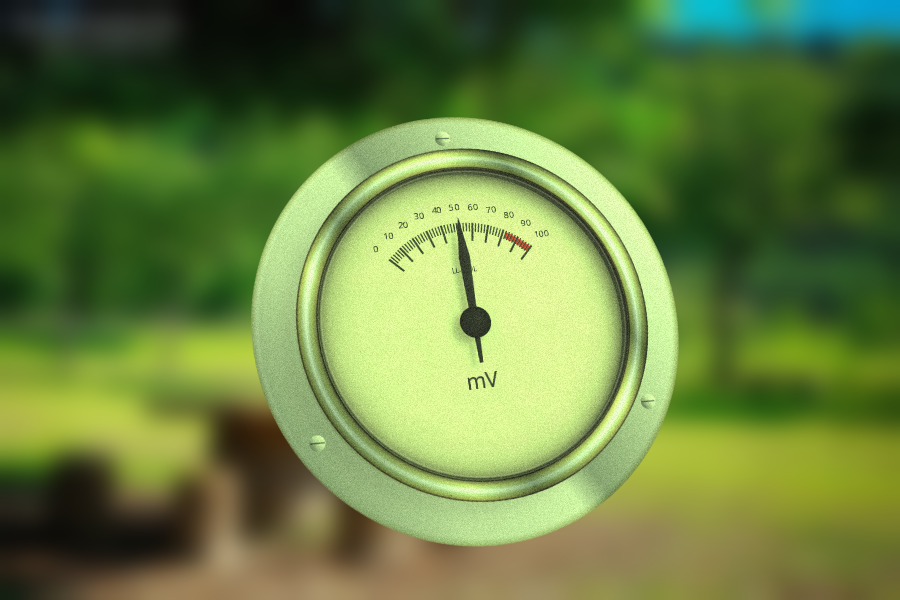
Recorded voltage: 50 mV
